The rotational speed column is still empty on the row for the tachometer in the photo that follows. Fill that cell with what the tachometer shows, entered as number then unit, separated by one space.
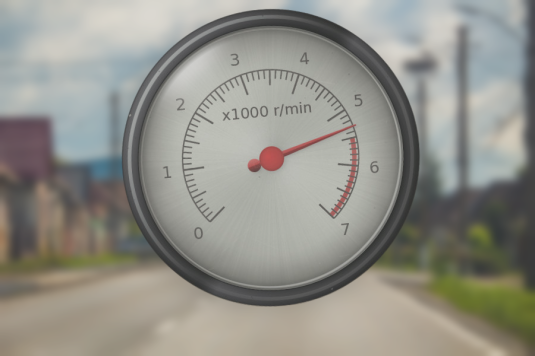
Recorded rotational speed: 5300 rpm
